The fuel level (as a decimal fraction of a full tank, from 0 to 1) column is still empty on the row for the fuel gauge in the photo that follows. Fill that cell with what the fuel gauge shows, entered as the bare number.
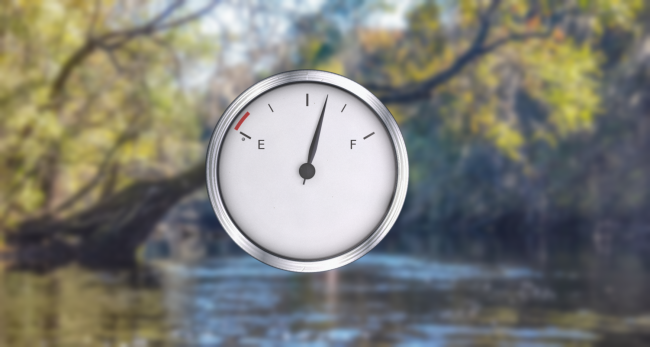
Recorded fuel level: 0.625
